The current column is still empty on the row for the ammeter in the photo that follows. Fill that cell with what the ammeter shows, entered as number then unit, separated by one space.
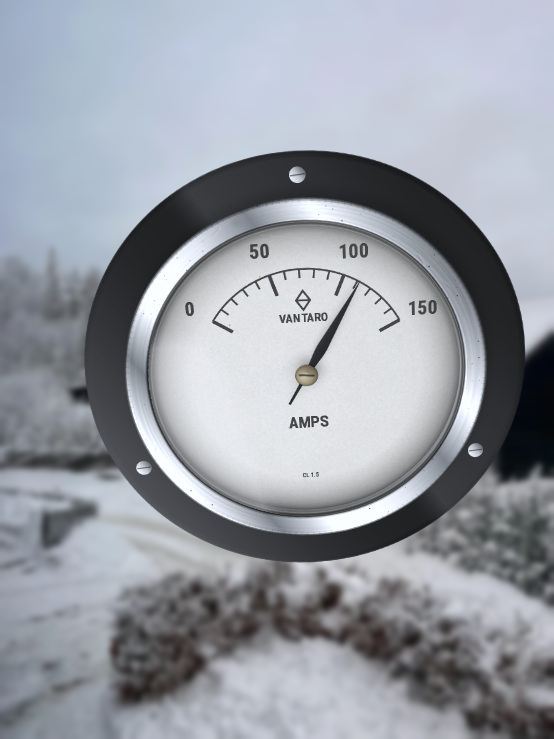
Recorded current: 110 A
